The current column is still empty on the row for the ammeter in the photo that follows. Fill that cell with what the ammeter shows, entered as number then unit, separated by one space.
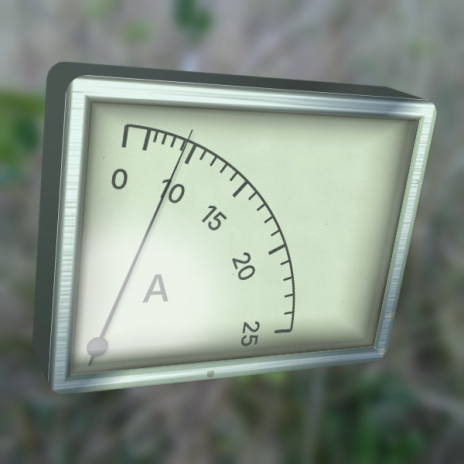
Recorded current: 9 A
